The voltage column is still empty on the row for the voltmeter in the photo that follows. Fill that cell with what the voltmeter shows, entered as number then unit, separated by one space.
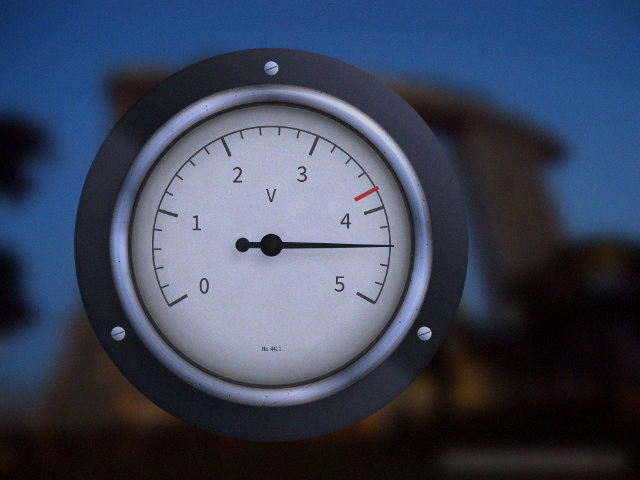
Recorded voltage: 4.4 V
